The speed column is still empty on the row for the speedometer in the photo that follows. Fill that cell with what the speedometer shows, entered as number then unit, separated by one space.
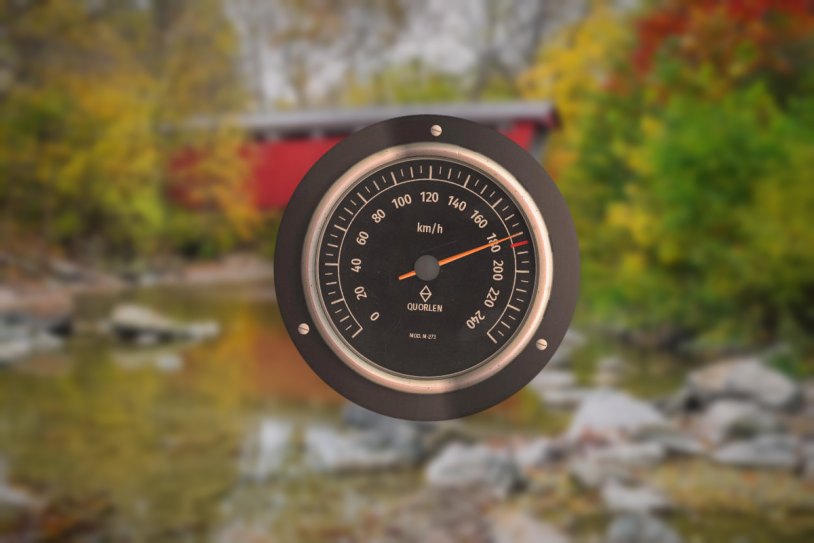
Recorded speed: 180 km/h
